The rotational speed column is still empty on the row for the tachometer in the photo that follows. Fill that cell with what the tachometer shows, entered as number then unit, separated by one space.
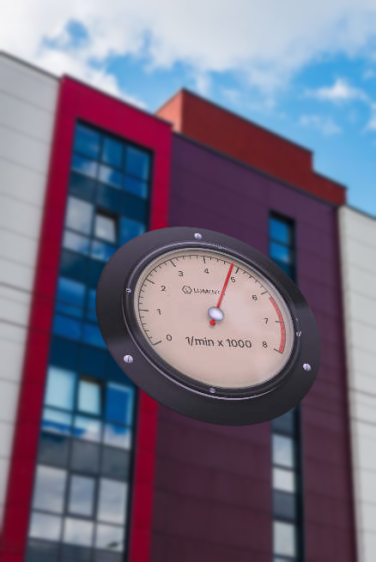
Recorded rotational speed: 4800 rpm
